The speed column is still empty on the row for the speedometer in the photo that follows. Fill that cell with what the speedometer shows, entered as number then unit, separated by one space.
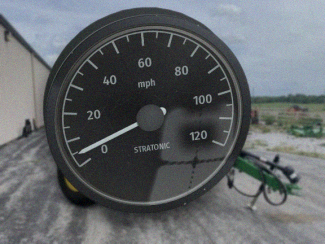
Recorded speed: 5 mph
